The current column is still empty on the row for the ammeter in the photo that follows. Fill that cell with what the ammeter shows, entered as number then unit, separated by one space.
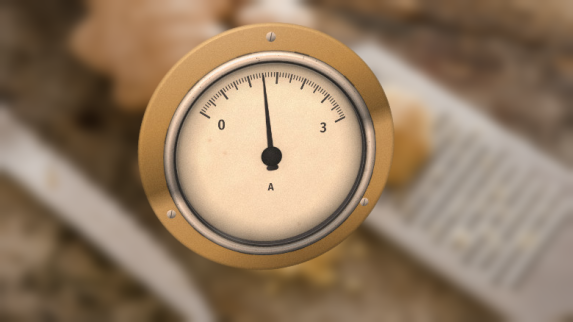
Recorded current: 1.25 A
